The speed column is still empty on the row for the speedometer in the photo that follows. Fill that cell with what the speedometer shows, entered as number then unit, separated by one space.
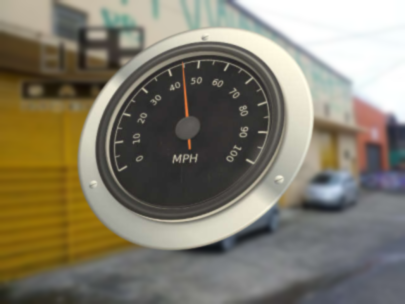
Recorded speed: 45 mph
